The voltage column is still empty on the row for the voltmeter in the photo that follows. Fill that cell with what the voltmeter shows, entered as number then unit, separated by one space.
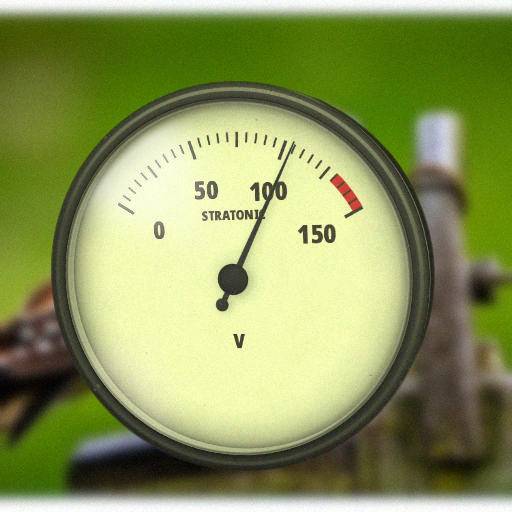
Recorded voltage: 105 V
